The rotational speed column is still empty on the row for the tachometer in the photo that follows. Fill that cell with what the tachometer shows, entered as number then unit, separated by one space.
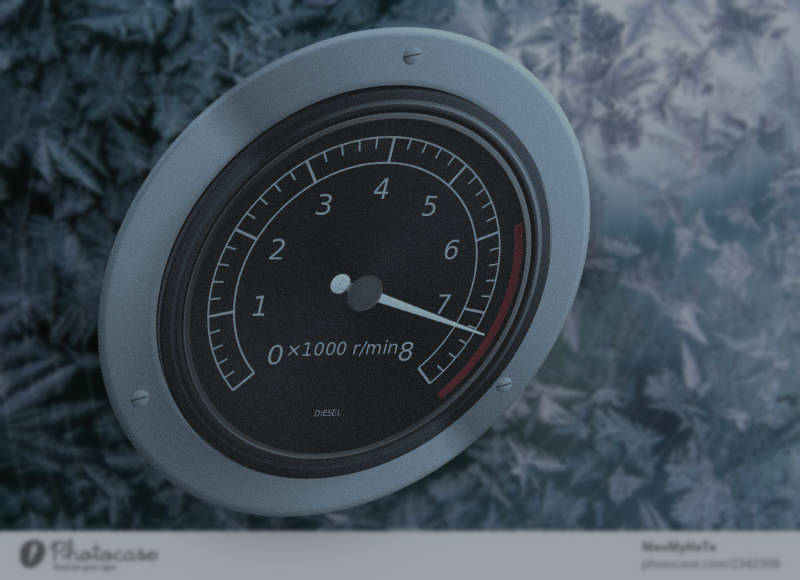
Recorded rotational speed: 7200 rpm
